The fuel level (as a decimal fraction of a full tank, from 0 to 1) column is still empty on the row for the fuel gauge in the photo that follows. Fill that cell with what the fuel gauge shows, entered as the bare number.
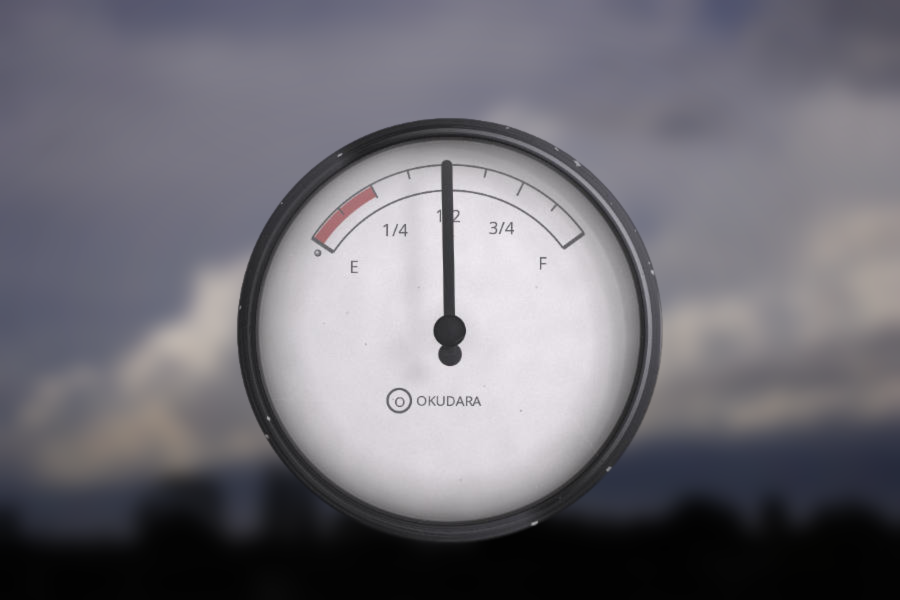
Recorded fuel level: 0.5
